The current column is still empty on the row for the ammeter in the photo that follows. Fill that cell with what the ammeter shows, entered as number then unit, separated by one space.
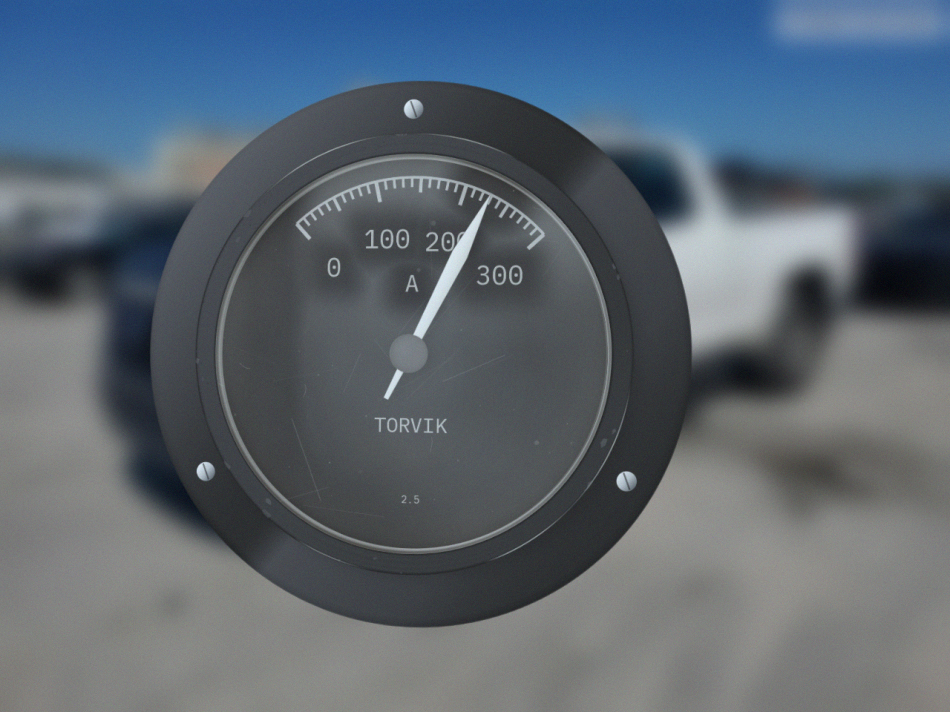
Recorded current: 230 A
